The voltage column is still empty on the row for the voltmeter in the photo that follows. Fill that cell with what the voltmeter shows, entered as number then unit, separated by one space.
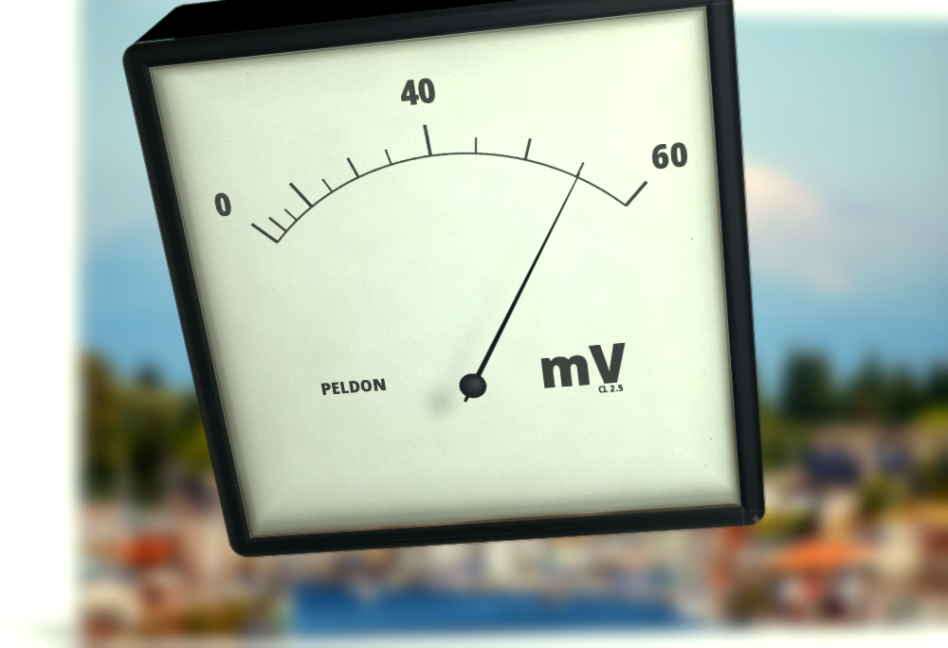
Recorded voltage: 55 mV
